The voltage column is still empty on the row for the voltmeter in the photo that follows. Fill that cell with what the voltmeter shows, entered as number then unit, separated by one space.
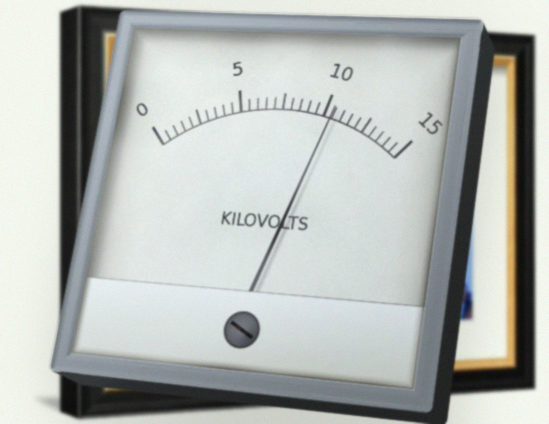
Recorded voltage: 10.5 kV
